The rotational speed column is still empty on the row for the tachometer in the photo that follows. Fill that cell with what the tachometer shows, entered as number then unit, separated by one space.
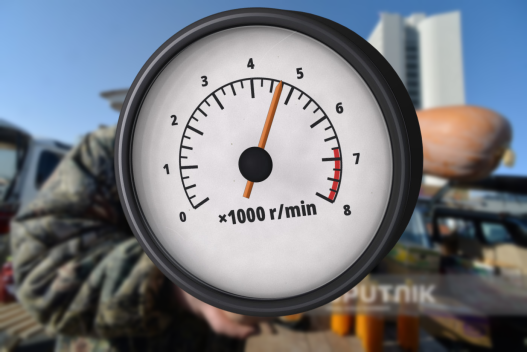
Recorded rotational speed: 4750 rpm
